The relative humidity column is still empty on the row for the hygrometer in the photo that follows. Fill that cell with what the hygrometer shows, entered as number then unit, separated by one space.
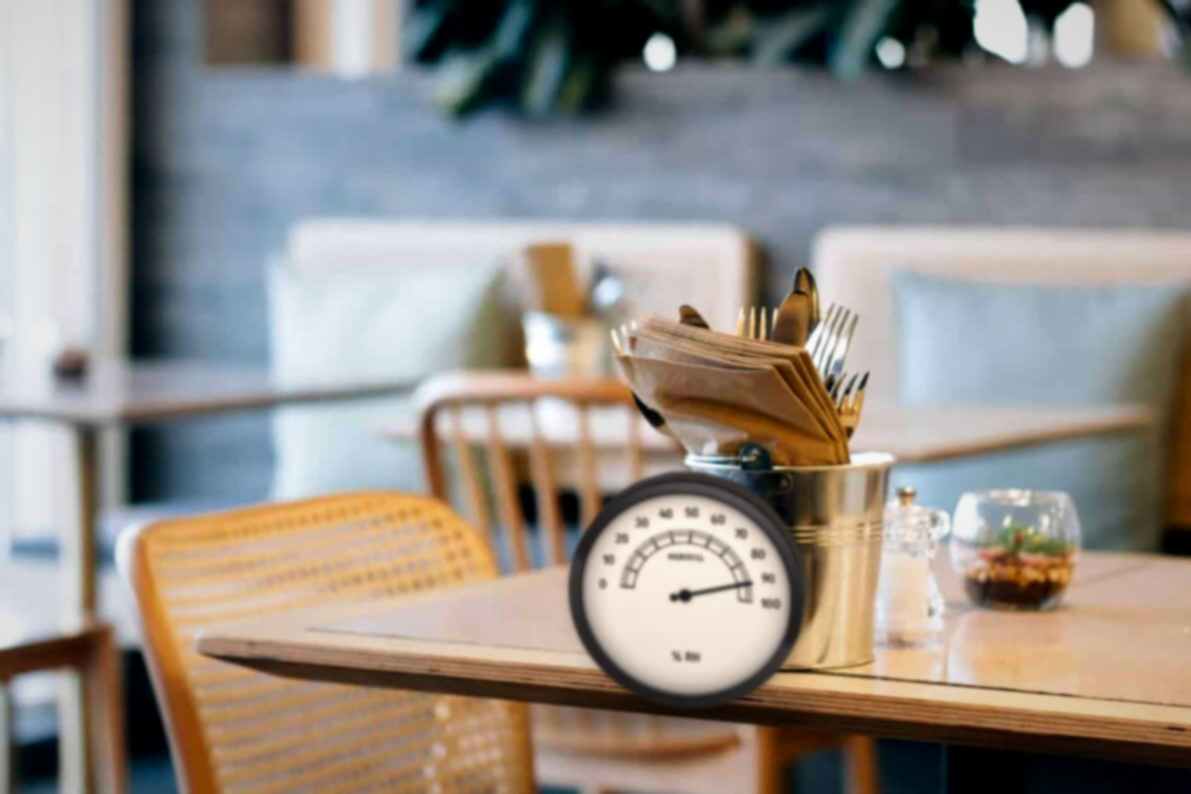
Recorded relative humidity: 90 %
